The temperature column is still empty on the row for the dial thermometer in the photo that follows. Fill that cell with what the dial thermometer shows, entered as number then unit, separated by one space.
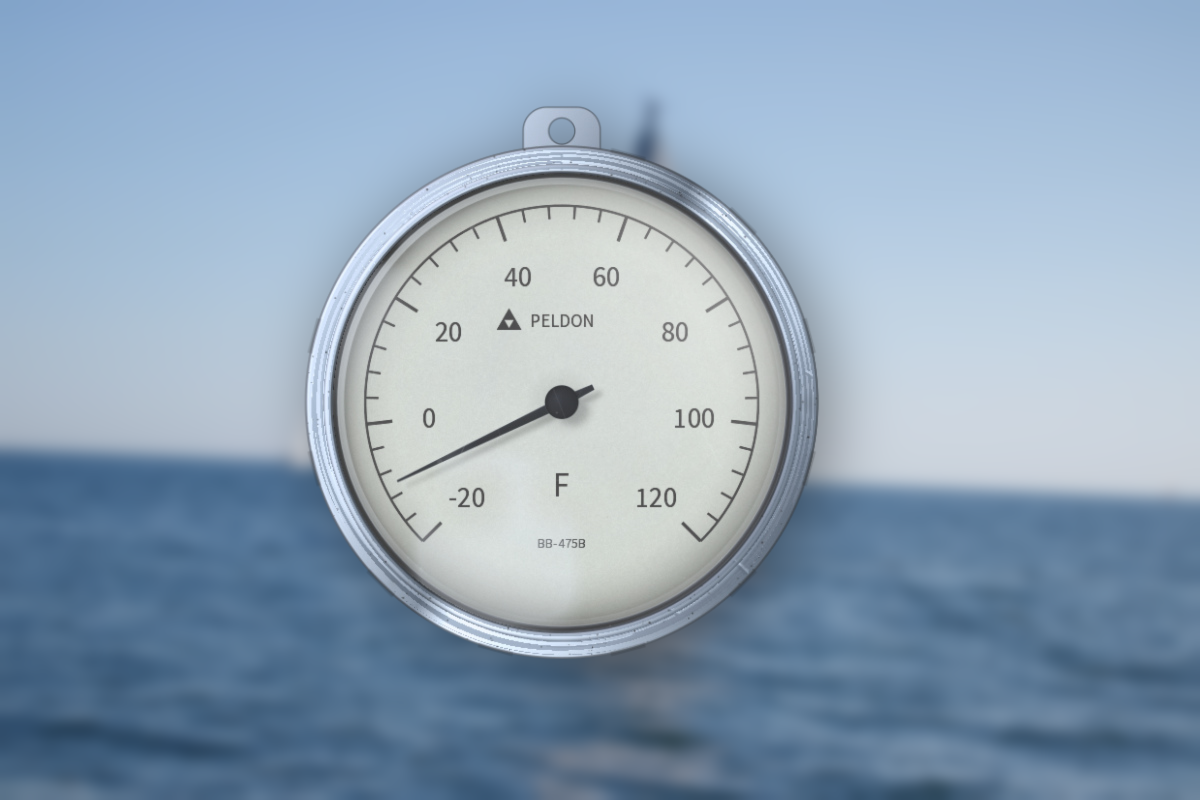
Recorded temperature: -10 °F
